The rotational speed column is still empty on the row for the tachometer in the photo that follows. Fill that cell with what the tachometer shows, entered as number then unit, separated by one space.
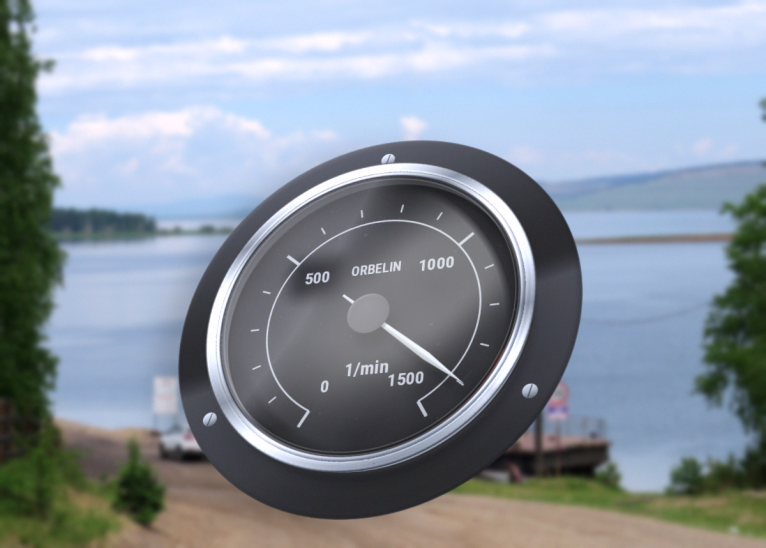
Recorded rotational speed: 1400 rpm
